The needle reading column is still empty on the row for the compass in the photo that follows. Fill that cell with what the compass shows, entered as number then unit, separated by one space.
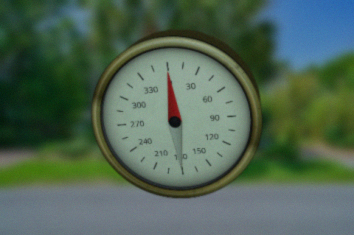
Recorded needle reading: 0 °
